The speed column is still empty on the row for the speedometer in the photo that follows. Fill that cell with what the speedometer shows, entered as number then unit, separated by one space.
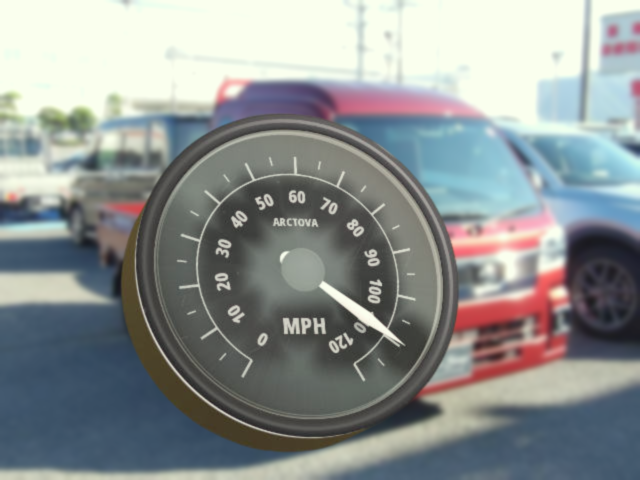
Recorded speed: 110 mph
